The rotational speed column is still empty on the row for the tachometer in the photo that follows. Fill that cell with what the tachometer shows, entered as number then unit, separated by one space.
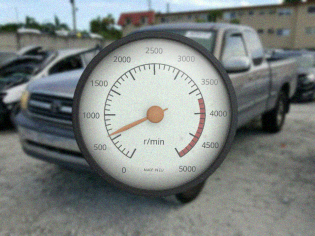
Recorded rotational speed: 600 rpm
